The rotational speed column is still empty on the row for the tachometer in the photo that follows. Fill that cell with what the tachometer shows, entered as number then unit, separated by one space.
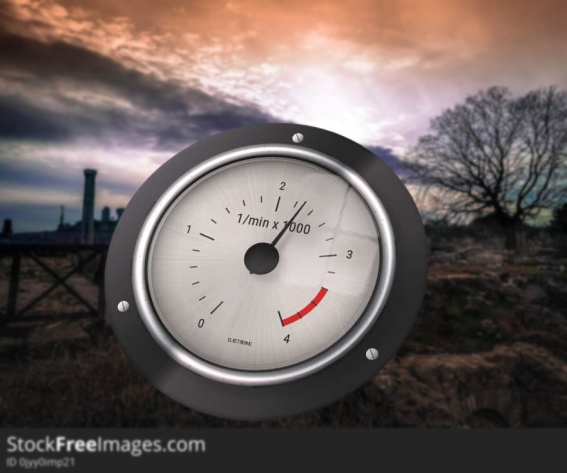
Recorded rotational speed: 2300 rpm
